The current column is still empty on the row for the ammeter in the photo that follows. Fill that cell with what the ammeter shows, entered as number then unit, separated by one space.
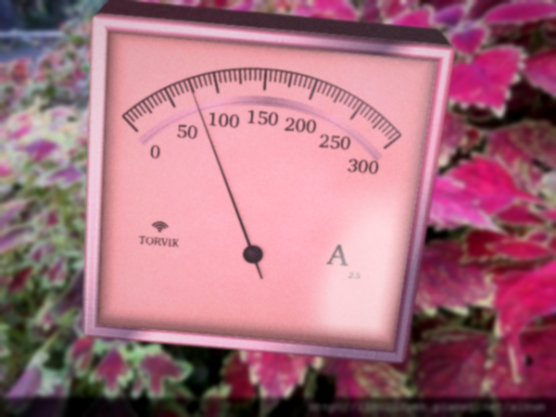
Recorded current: 75 A
